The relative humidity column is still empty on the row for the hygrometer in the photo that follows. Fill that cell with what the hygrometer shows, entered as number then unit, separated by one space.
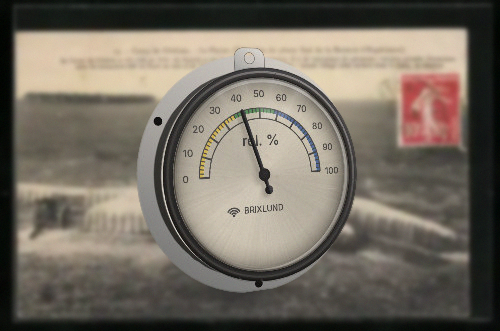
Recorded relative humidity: 40 %
